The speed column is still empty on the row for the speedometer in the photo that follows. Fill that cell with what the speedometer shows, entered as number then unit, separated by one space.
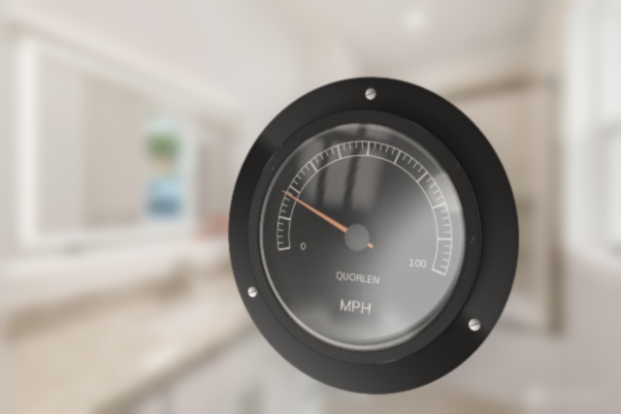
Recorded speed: 18 mph
